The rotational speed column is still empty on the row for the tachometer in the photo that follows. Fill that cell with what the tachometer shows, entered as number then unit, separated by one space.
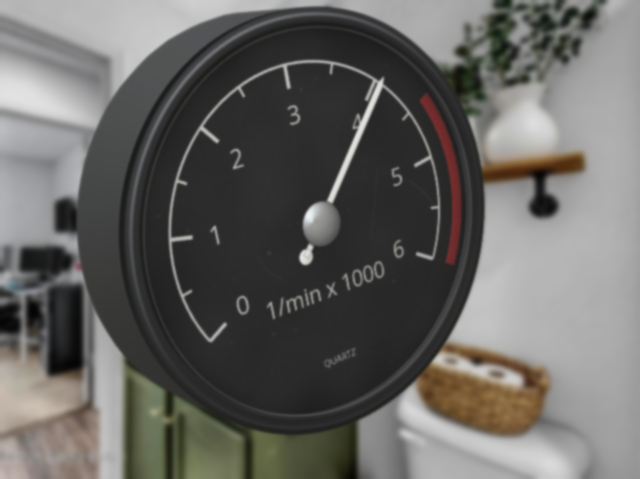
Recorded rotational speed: 4000 rpm
